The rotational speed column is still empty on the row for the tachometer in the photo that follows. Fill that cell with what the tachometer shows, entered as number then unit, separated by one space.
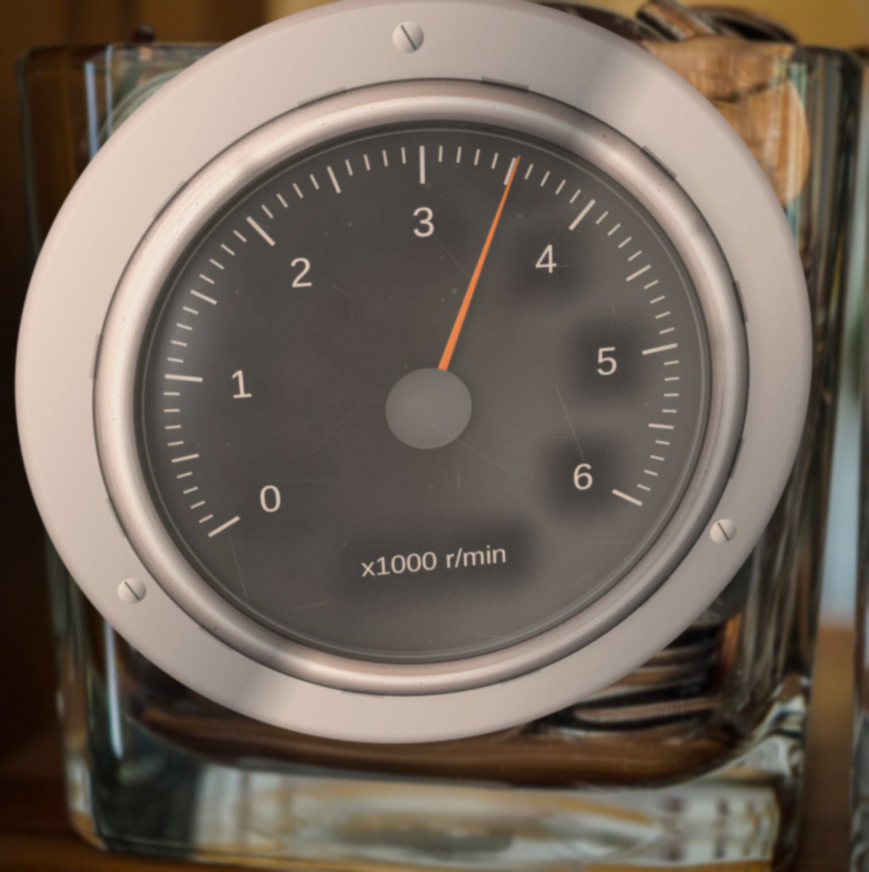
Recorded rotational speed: 3500 rpm
